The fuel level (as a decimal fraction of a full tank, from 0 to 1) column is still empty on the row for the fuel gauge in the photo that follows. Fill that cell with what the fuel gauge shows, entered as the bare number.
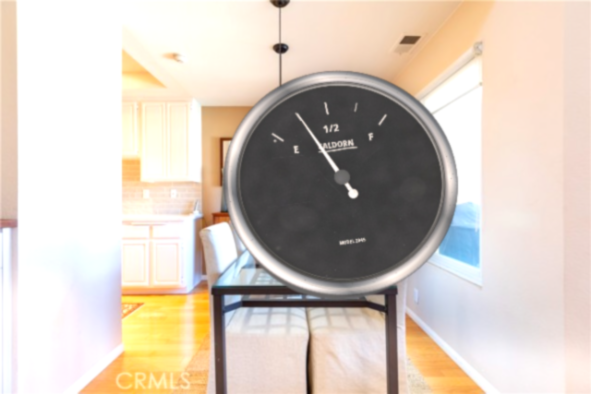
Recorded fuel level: 0.25
